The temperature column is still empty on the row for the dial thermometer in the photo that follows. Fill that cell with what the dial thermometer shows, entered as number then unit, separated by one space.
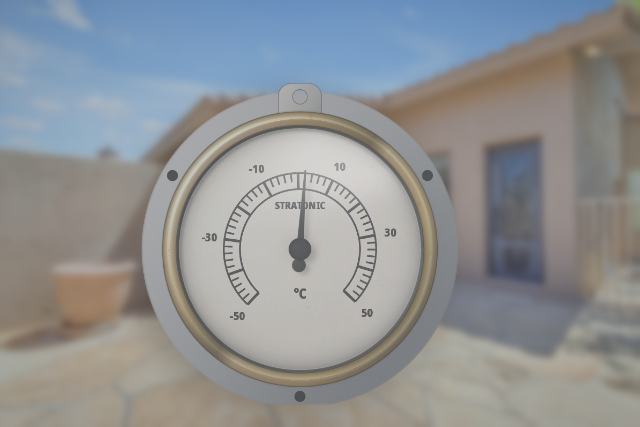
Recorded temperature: 2 °C
